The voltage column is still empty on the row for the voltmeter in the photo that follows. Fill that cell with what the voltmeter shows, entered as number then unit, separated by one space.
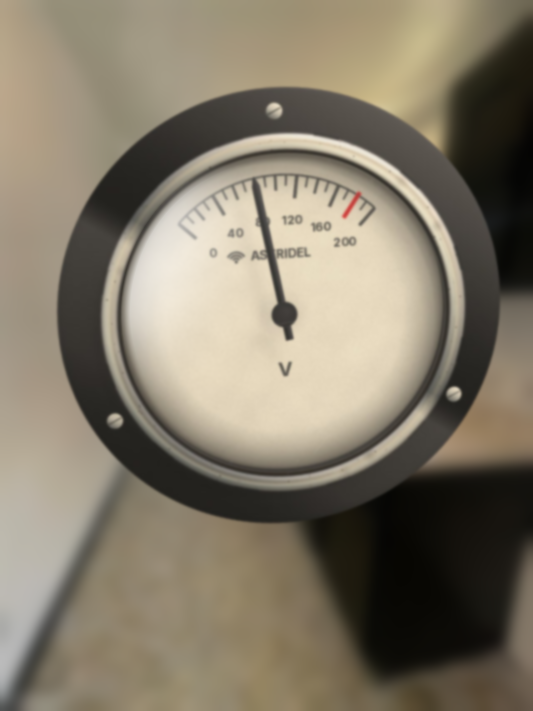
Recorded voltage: 80 V
